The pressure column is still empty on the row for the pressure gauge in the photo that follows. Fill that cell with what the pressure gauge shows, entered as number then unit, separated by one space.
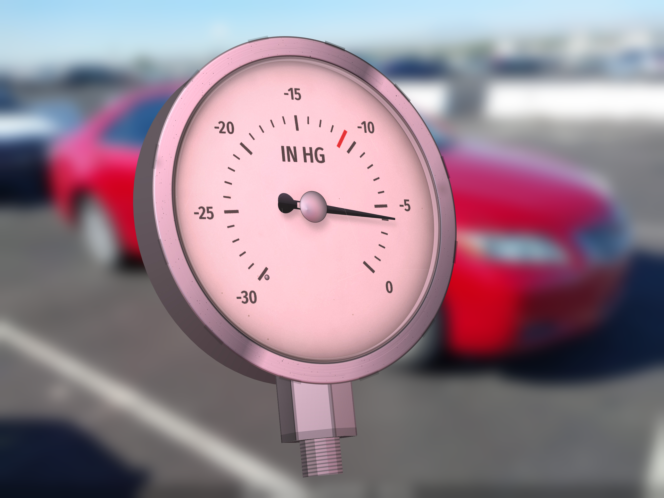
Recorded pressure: -4 inHg
